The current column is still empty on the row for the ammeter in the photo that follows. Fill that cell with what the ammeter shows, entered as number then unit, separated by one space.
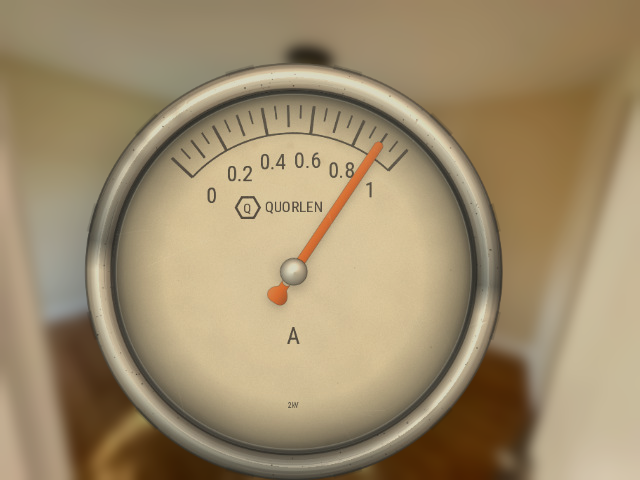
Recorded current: 0.9 A
